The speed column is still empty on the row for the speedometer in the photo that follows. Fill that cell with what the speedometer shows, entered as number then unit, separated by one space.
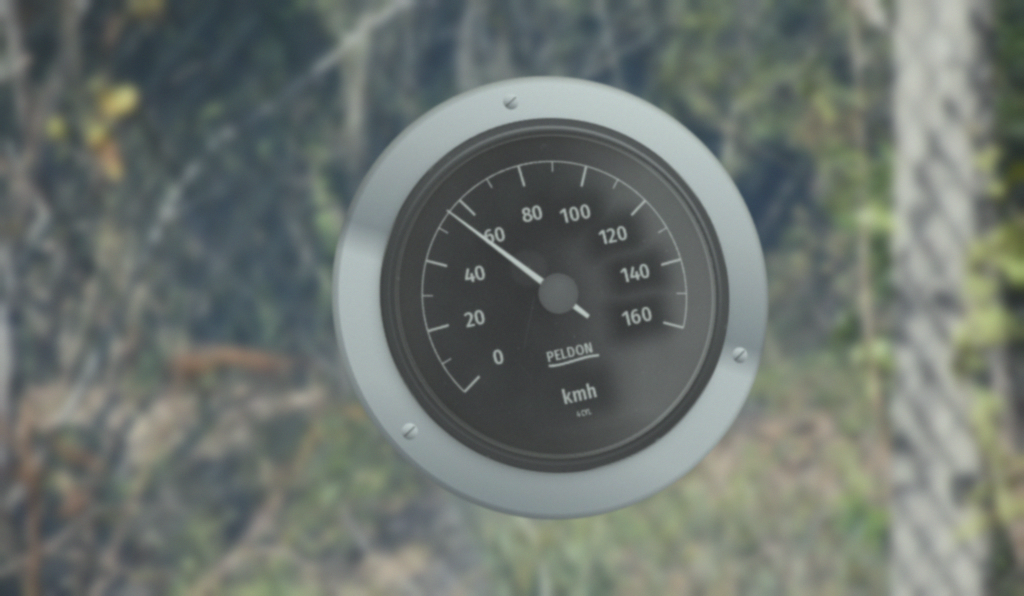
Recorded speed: 55 km/h
